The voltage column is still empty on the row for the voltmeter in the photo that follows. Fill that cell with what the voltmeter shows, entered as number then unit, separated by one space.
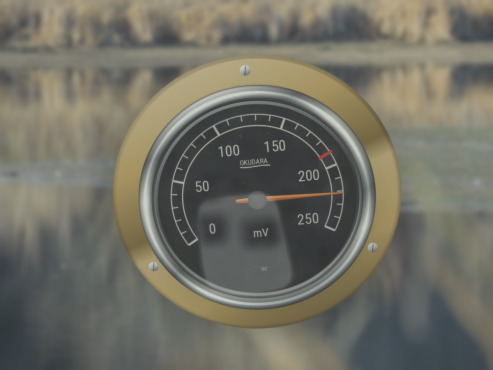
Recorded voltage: 220 mV
